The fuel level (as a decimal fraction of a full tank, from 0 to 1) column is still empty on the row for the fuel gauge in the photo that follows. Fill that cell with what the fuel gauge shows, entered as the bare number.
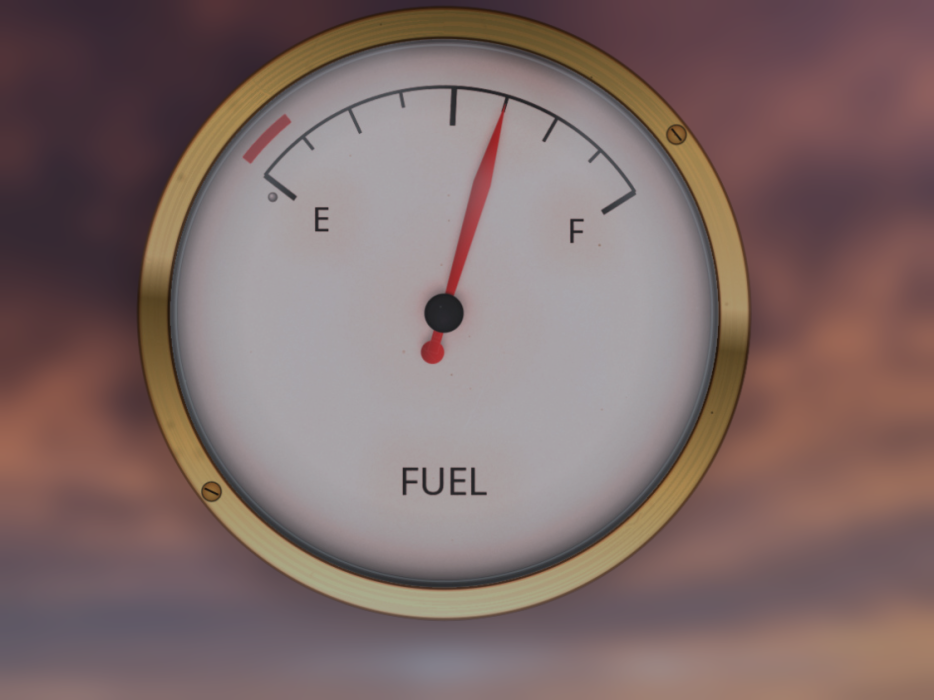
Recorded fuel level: 0.625
